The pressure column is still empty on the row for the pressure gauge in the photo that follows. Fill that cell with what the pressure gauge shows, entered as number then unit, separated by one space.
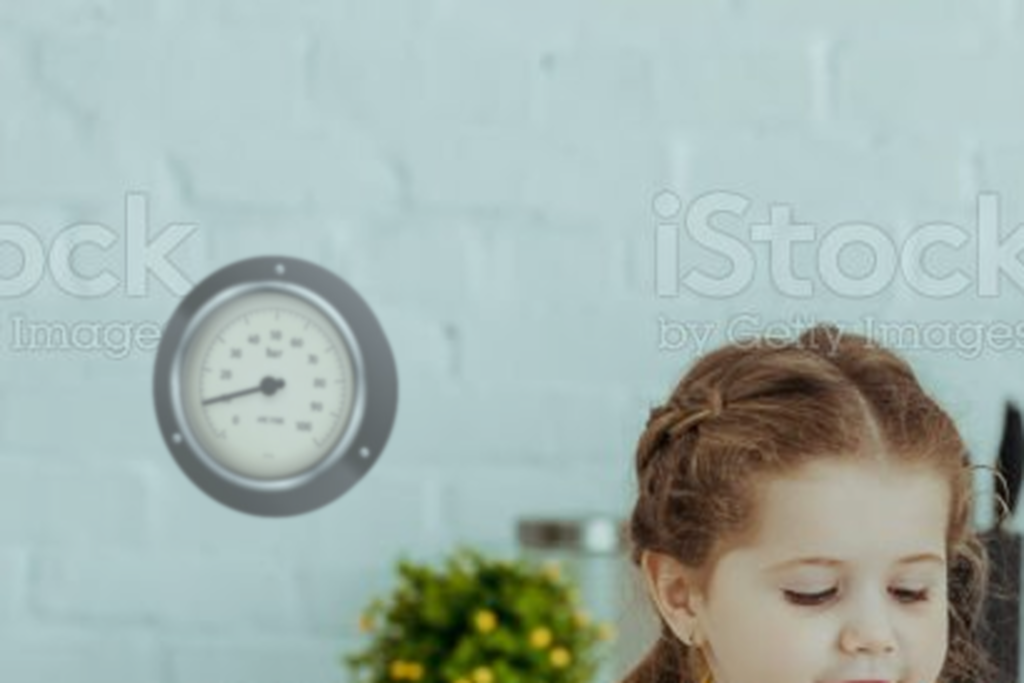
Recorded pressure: 10 bar
